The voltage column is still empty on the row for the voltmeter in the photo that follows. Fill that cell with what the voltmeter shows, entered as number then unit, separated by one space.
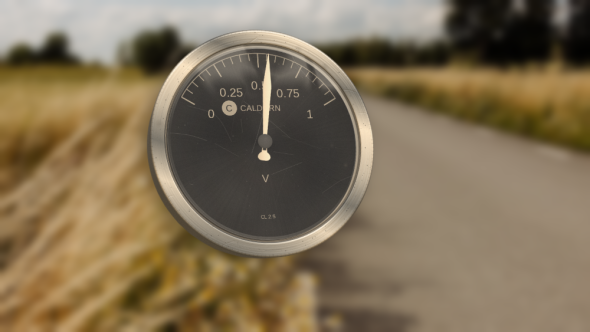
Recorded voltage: 0.55 V
